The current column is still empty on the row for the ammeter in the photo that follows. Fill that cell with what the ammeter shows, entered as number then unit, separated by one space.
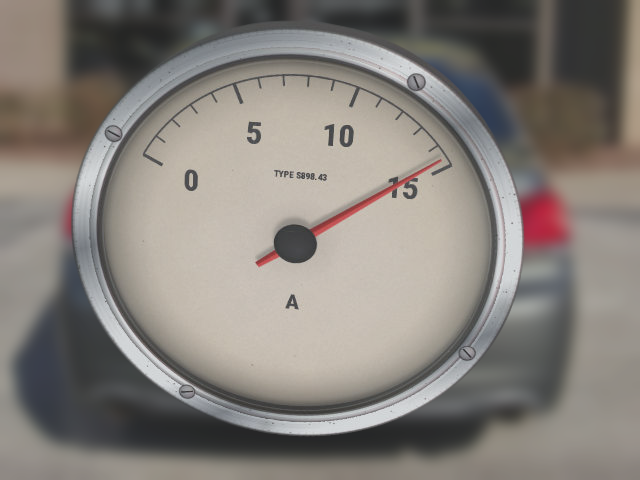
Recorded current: 14.5 A
